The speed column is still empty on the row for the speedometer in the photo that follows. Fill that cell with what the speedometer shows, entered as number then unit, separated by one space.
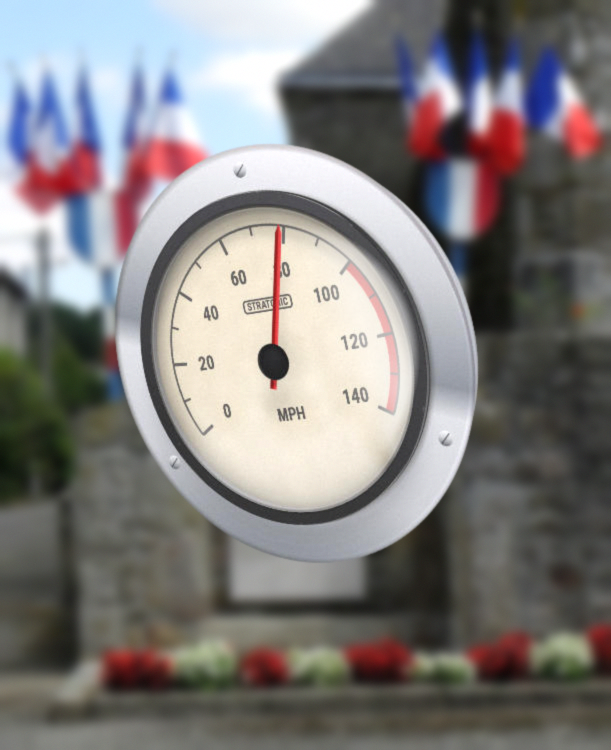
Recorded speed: 80 mph
